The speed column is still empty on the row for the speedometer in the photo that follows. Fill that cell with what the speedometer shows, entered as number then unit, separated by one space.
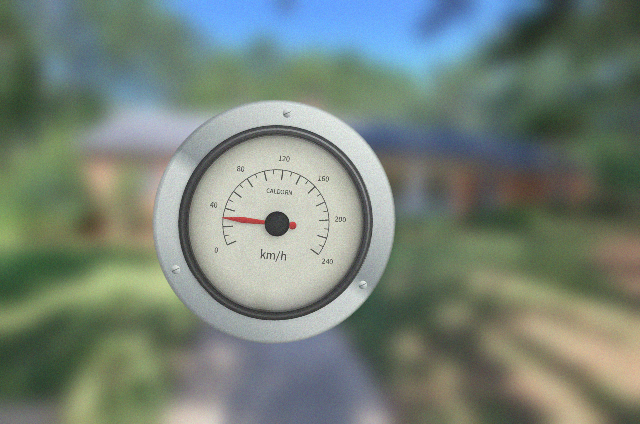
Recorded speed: 30 km/h
